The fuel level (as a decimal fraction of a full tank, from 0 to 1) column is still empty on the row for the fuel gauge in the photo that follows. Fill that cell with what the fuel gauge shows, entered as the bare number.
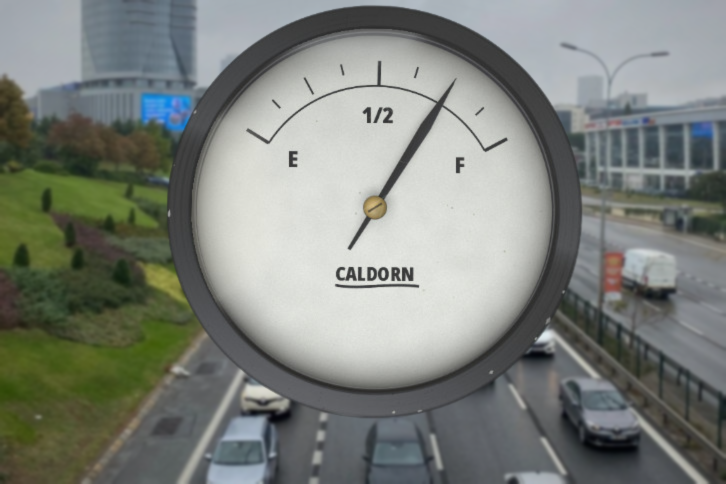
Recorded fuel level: 0.75
